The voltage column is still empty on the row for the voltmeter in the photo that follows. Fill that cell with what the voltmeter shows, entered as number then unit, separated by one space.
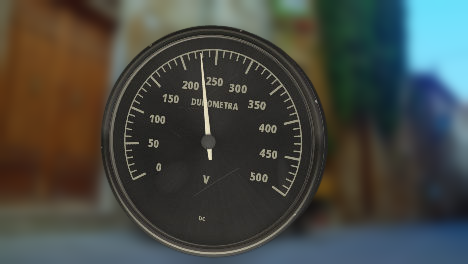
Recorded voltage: 230 V
